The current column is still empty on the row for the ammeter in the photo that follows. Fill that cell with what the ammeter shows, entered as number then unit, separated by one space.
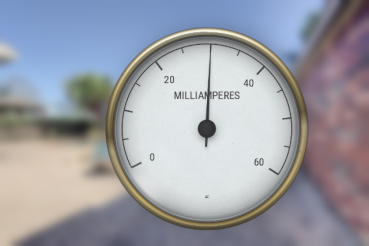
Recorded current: 30 mA
